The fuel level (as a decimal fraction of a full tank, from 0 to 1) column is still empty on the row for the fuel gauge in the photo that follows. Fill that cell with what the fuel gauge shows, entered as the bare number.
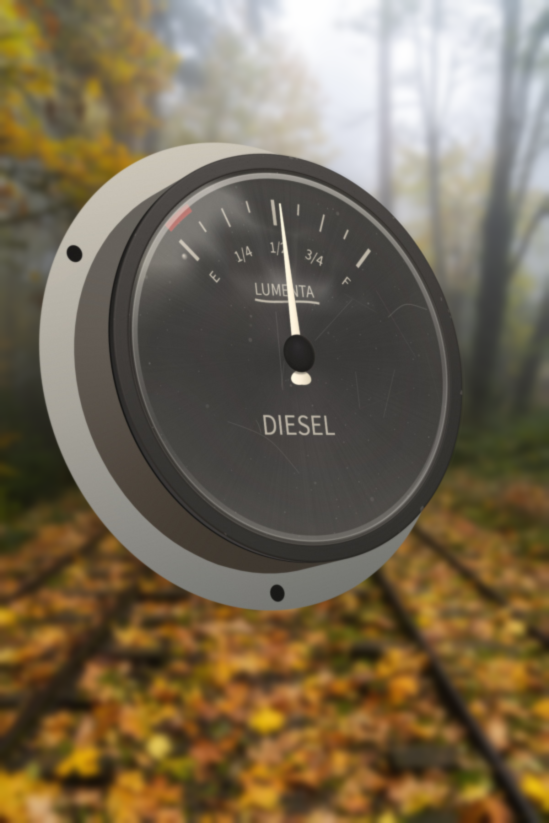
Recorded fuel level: 0.5
